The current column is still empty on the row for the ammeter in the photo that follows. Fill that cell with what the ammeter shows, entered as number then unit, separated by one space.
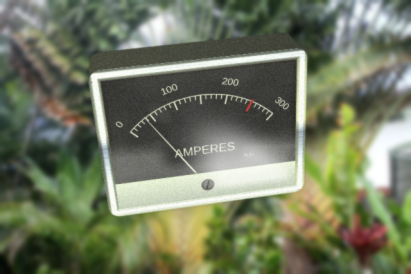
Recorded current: 40 A
